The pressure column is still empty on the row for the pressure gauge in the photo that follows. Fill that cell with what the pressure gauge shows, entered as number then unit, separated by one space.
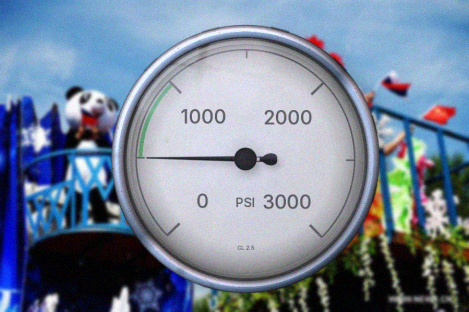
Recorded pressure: 500 psi
